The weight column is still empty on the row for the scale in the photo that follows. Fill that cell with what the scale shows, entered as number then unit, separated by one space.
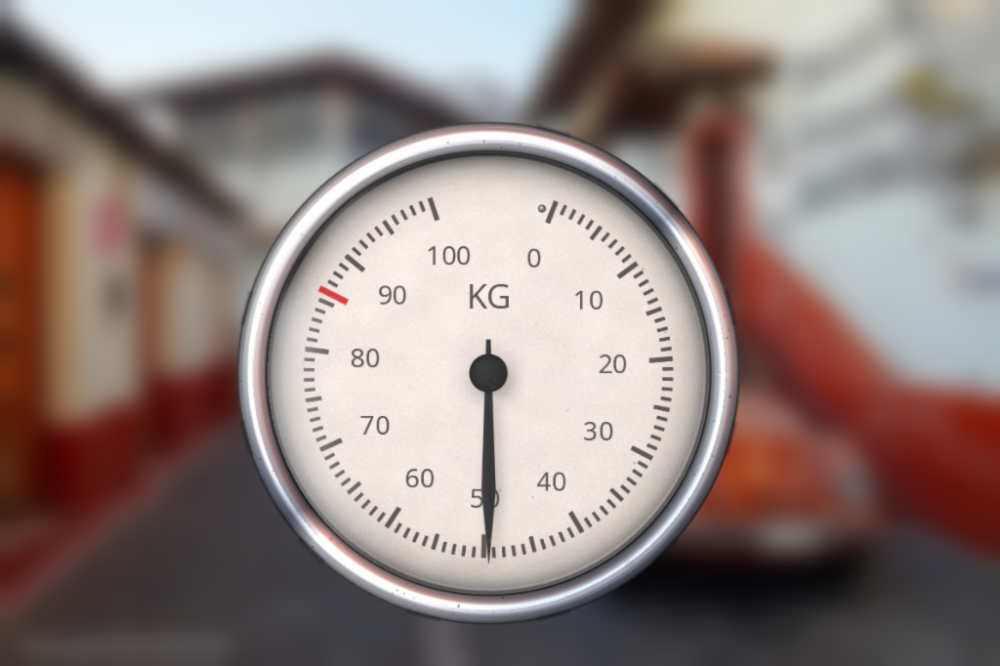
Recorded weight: 49.5 kg
